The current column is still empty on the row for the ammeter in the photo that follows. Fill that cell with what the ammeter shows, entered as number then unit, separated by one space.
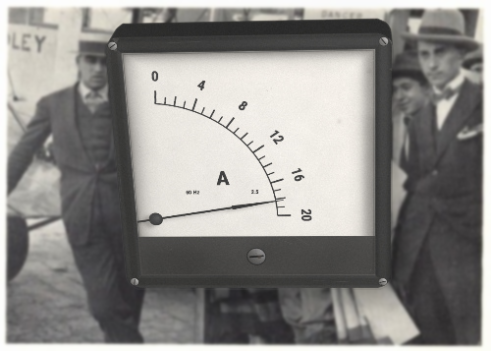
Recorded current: 18 A
